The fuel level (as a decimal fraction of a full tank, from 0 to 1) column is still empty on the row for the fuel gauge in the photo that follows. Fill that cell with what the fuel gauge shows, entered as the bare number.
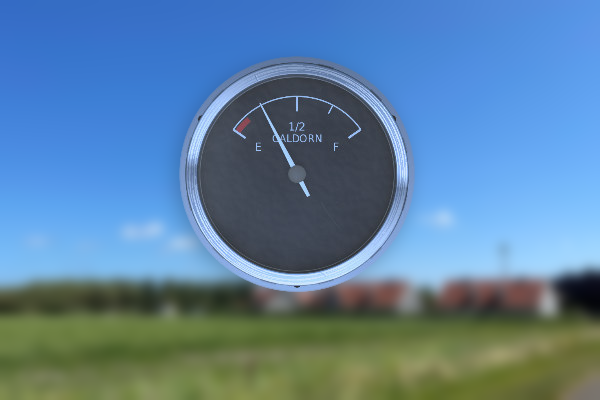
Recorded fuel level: 0.25
